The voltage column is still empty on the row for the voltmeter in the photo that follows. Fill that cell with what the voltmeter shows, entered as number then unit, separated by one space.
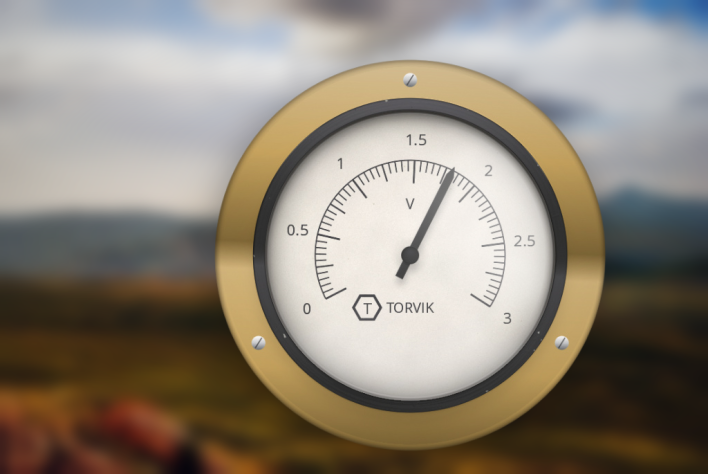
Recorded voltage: 1.8 V
